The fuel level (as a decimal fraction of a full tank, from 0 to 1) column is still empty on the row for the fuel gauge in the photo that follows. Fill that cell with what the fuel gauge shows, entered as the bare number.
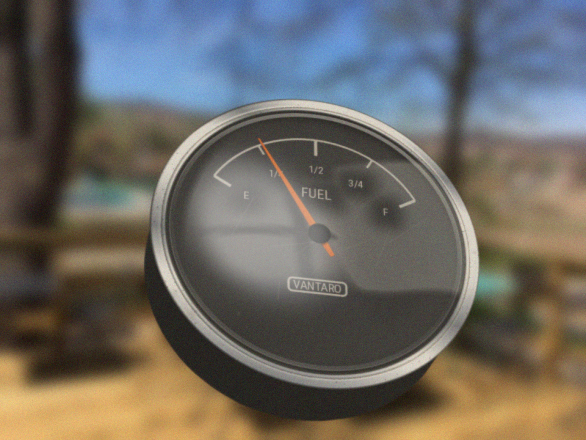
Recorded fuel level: 0.25
